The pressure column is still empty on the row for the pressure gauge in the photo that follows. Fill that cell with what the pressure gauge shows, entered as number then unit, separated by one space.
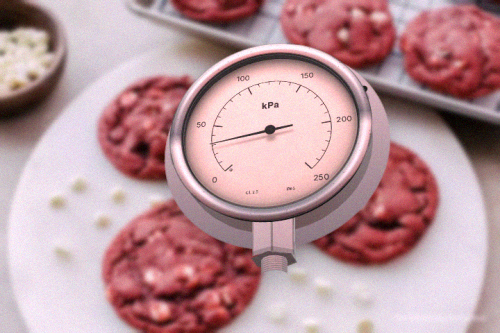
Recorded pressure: 30 kPa
